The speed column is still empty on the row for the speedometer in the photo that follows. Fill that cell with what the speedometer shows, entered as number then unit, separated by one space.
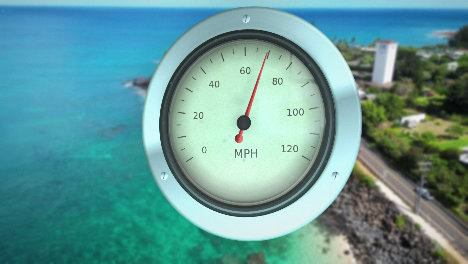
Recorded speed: 70 mph
